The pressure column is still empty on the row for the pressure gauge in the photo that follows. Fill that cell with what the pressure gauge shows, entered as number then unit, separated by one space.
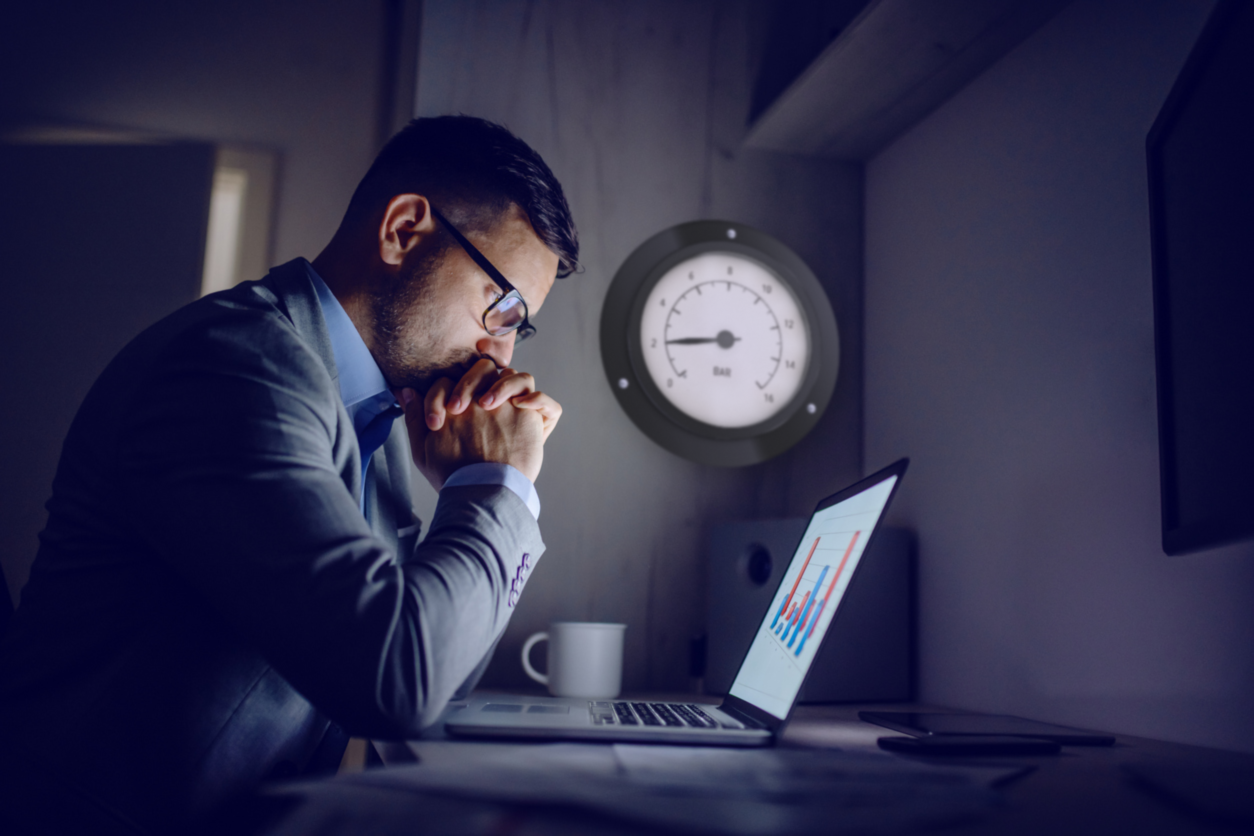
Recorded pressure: 2 bar
